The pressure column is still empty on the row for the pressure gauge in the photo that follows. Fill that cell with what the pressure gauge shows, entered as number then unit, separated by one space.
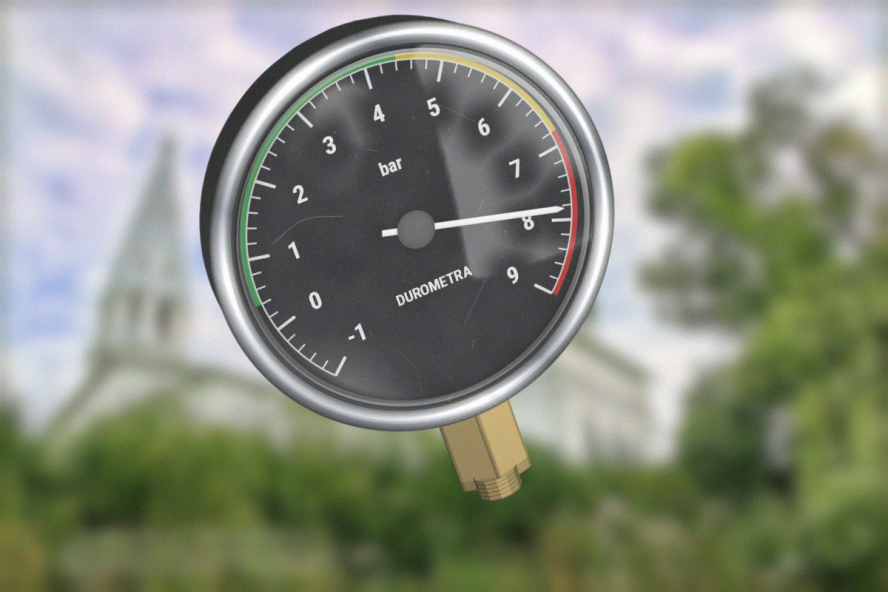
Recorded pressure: 7.8 bar
